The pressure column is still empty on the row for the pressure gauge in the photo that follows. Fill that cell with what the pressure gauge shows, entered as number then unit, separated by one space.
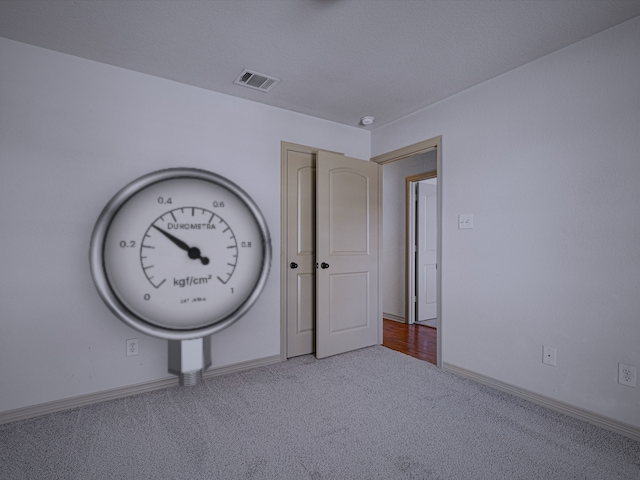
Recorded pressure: 0.3 kg/cm²
